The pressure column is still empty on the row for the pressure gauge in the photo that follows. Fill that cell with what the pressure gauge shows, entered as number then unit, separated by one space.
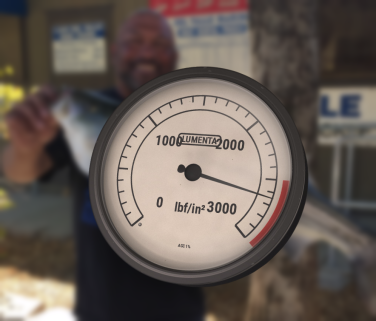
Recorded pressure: 2650 psi
